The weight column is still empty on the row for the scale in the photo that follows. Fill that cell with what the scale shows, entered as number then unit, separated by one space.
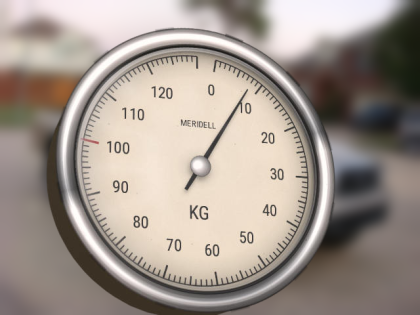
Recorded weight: 8 kg
